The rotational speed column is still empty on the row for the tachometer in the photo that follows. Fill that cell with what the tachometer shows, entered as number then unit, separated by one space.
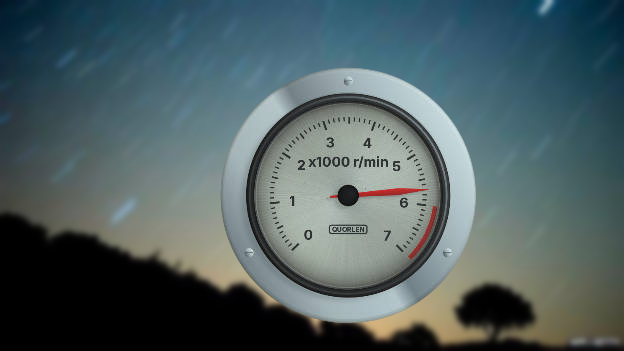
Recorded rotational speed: 5700 rpm
